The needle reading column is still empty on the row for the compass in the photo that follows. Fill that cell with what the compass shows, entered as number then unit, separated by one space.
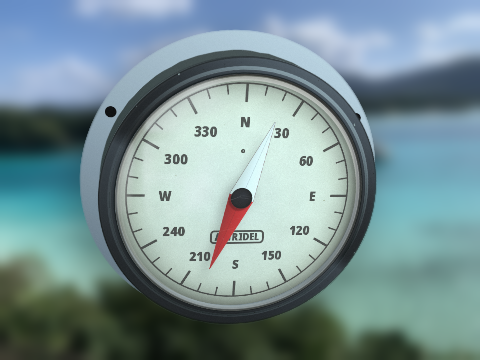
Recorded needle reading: 200 °
